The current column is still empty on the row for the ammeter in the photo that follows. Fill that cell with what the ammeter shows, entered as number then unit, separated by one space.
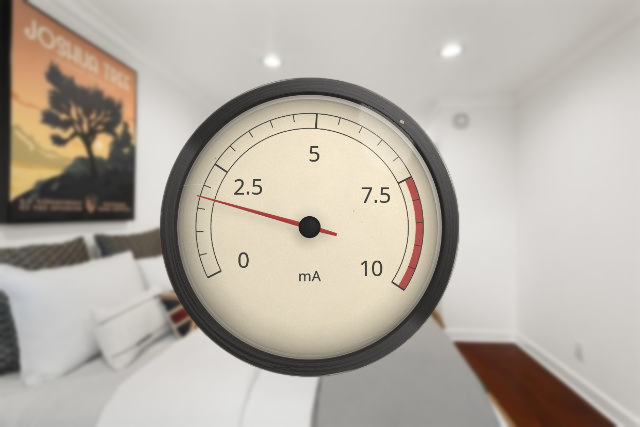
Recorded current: 1.75 mA
